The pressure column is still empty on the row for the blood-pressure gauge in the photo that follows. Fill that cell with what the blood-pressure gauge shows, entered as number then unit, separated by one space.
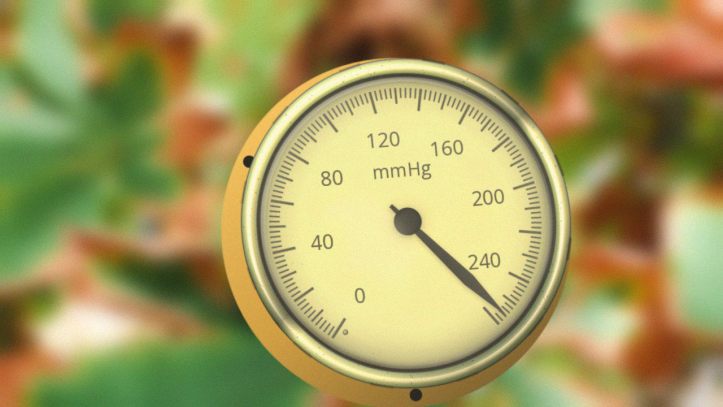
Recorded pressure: 256 mmHg
